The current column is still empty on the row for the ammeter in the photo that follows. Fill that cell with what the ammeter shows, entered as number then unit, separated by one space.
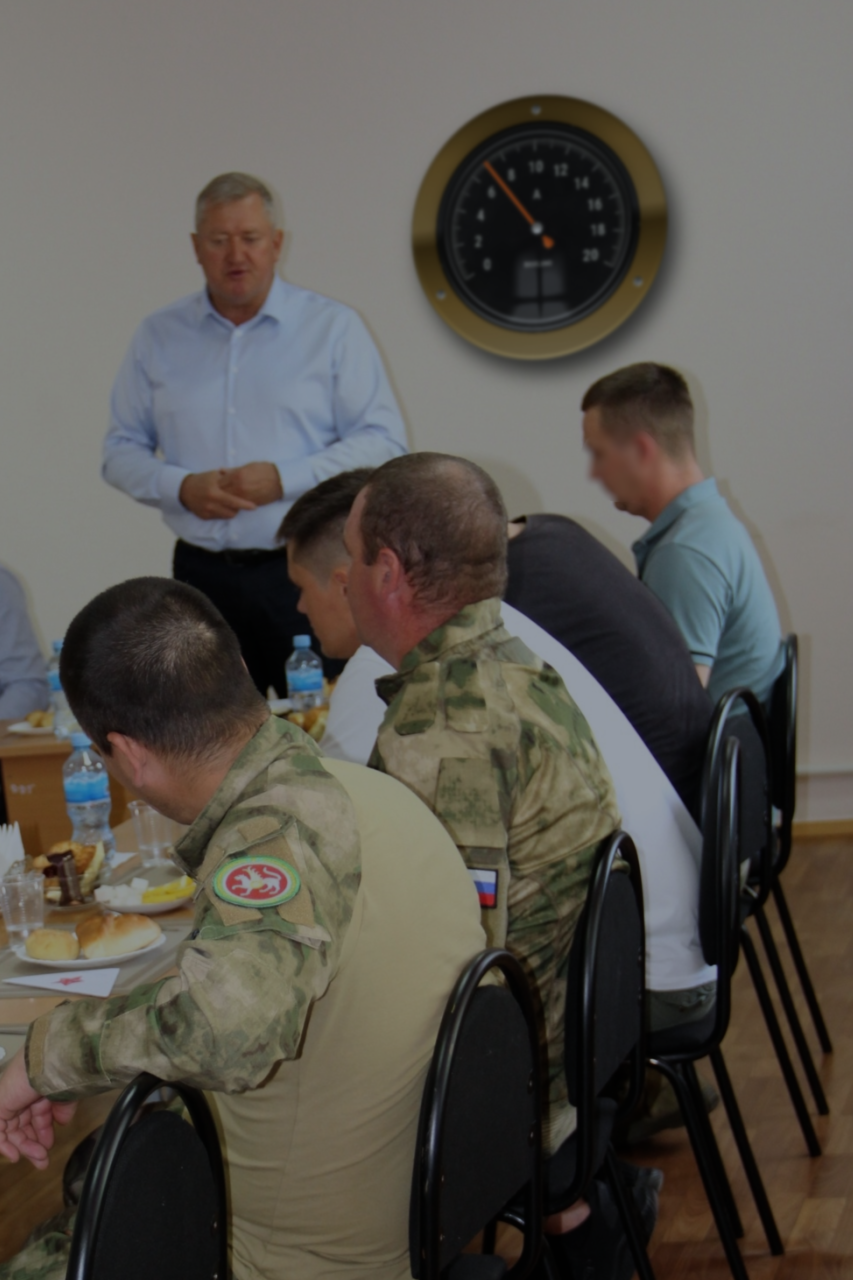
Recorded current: 7 A
